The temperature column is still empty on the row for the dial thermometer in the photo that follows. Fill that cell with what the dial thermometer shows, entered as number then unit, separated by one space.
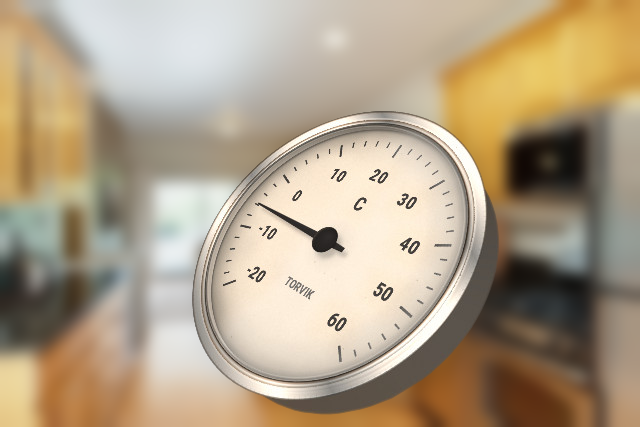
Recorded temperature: -6 °C
